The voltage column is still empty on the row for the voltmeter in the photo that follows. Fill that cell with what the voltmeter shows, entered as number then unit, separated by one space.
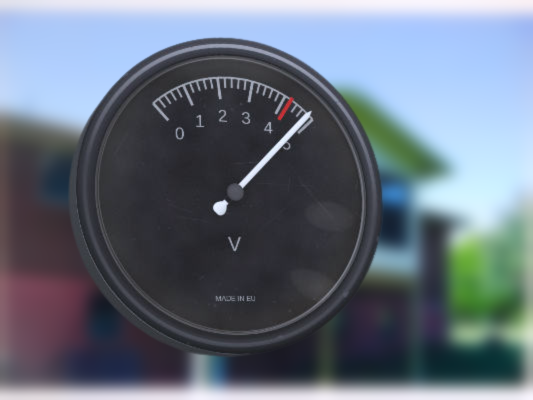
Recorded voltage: 4.8 V
